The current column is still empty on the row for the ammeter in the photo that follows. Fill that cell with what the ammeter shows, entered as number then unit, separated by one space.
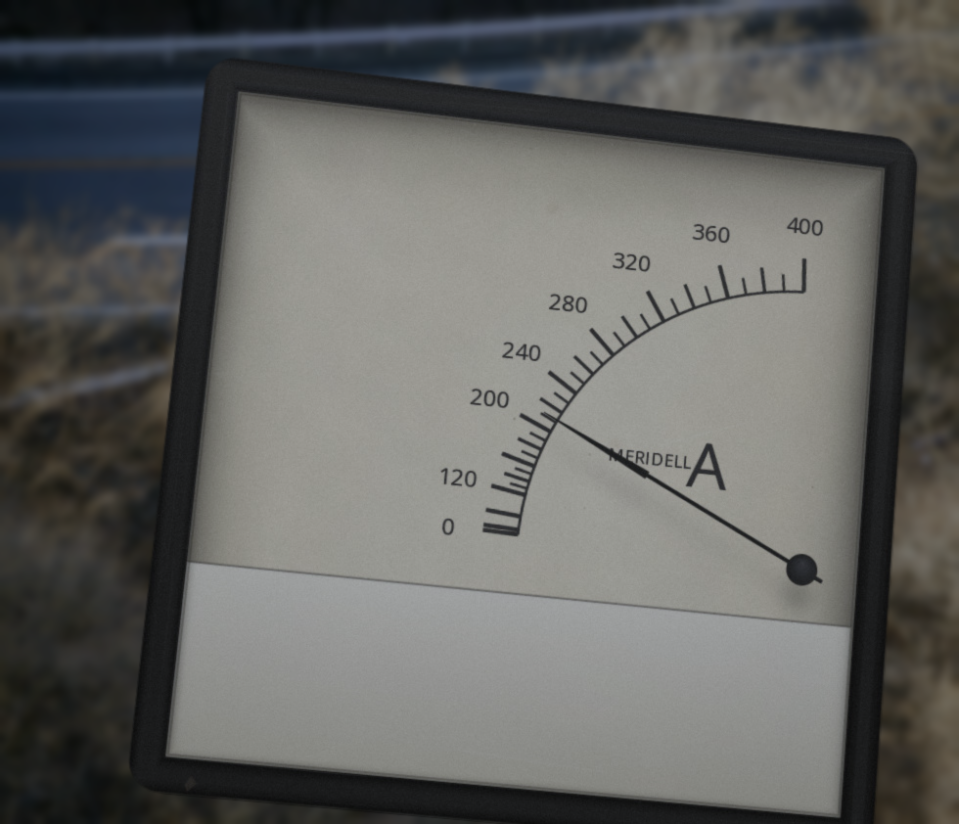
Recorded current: 210 A
